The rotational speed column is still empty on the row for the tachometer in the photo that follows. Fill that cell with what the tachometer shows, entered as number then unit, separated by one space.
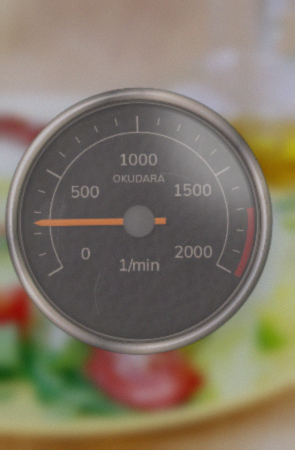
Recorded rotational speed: 250 rpm
